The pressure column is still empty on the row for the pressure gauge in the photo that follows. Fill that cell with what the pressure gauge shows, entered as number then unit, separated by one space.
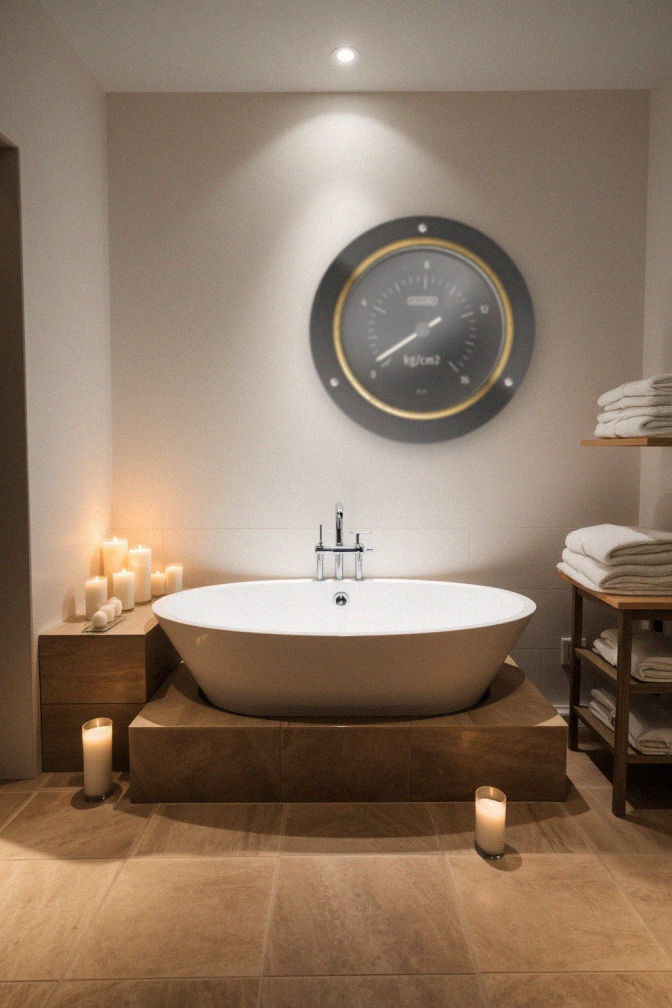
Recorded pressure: 0.5 kg/cm²
